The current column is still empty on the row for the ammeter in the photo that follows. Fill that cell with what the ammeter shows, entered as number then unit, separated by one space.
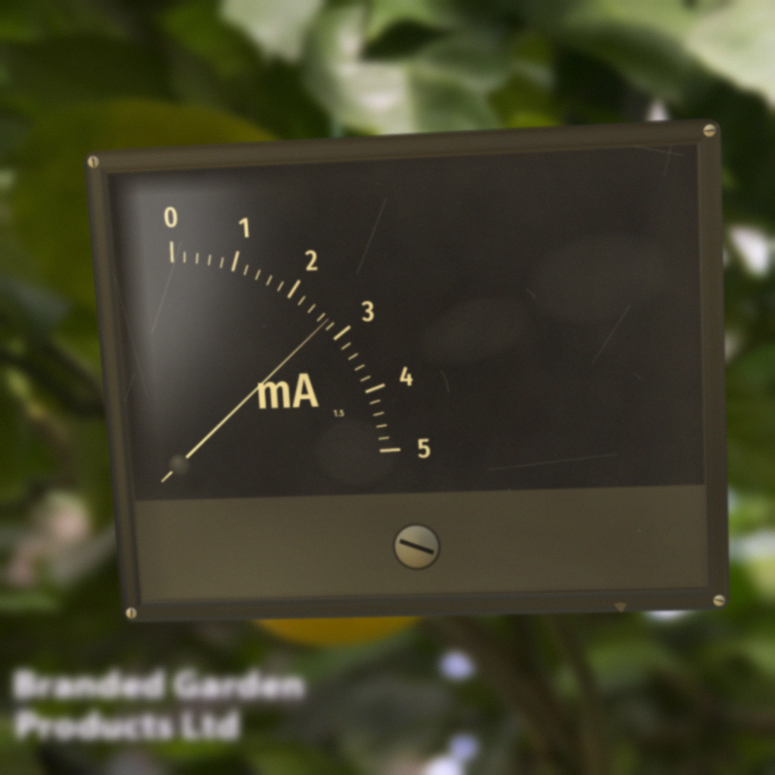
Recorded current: 2.7 mA
